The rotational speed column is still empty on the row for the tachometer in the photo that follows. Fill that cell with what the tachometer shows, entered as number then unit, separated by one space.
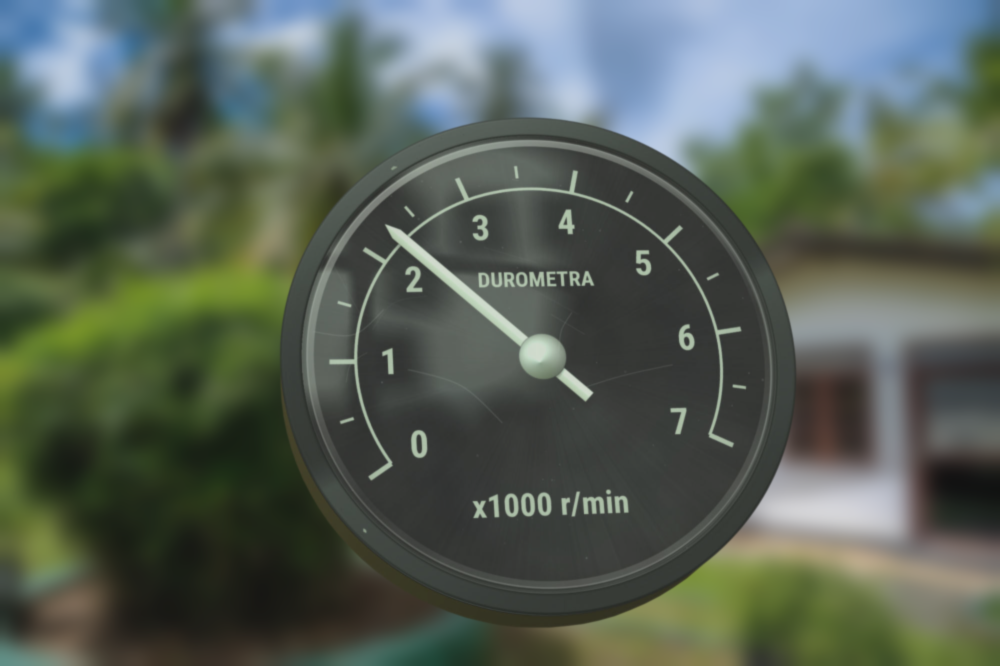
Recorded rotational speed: 2250 rpm
